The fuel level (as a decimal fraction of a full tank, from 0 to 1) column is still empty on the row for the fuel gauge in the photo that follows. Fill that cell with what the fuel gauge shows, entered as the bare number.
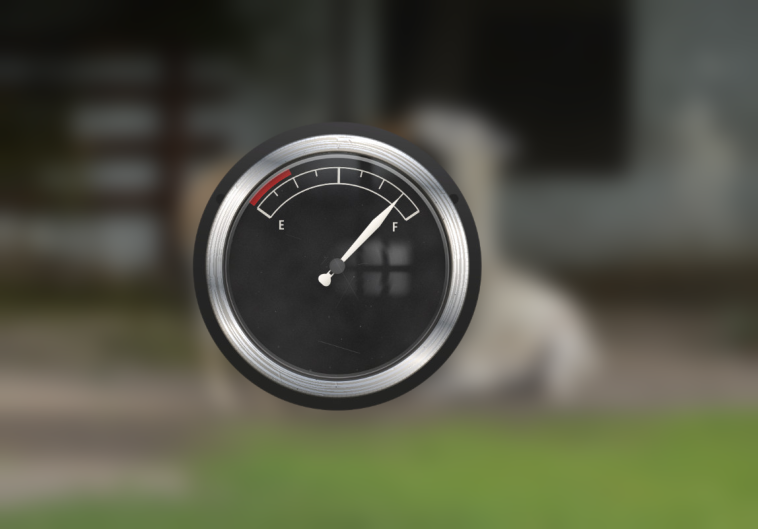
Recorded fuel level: 0.875
